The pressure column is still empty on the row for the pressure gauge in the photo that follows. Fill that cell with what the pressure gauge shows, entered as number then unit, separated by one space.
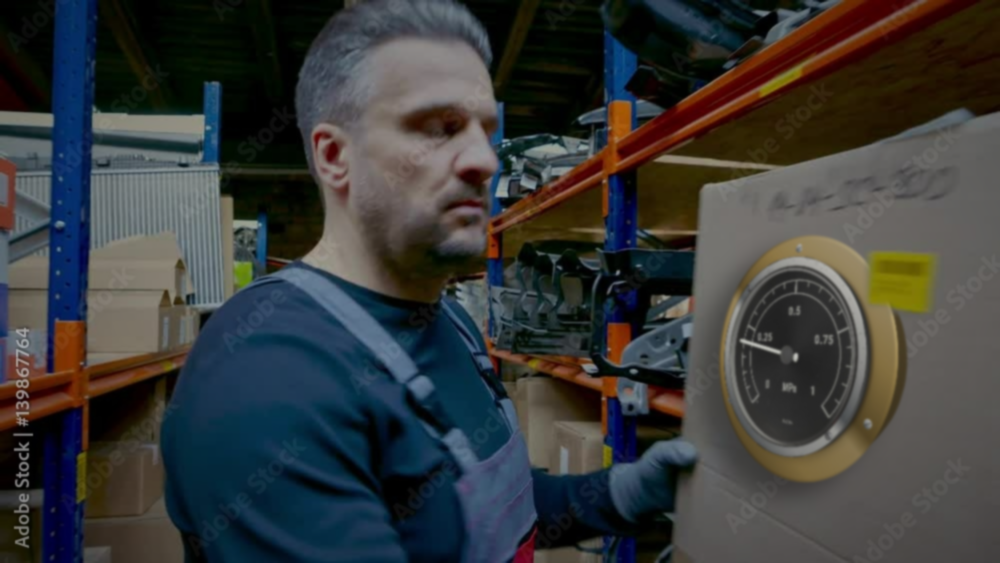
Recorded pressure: 0.2 MPa
